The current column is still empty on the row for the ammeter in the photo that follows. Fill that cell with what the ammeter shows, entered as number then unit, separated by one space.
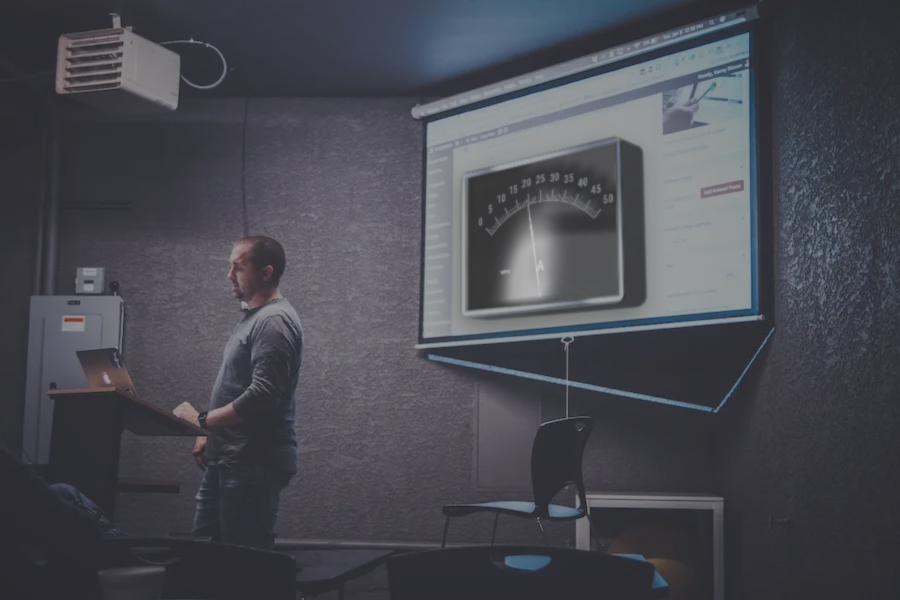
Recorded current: 20 A
